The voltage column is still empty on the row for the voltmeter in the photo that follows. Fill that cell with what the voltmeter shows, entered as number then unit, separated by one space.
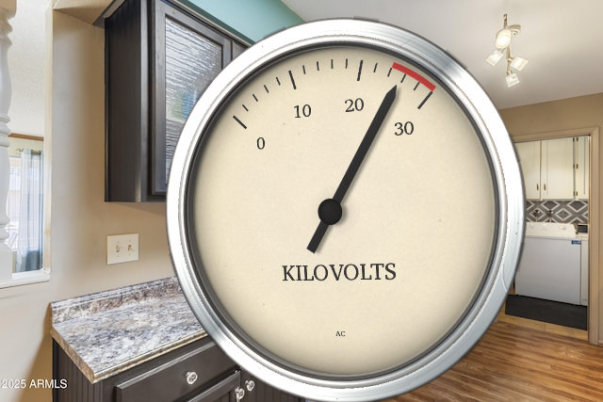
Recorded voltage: 26 kV
